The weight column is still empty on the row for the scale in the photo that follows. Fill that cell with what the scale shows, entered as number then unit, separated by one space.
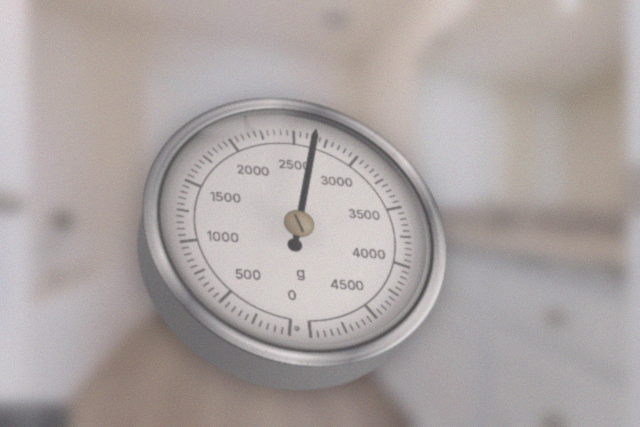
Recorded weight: 2650 g
